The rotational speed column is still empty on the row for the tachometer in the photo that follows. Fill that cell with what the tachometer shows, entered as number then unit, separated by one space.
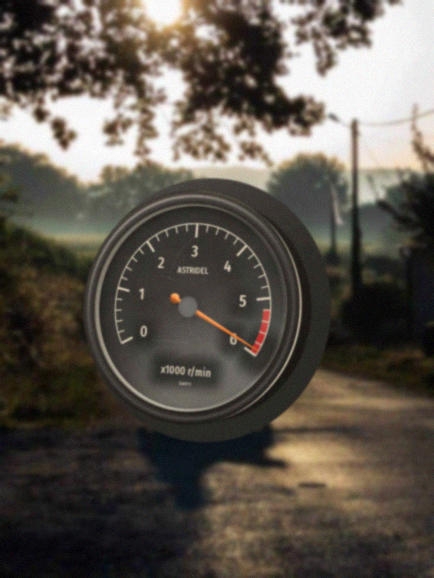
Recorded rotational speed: 5900 rpm
